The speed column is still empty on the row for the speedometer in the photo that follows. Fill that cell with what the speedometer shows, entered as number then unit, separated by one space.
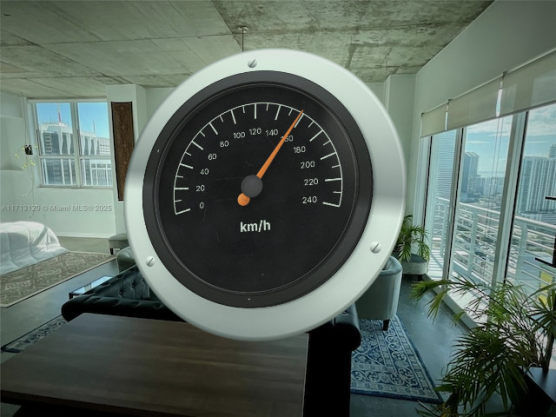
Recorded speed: 160 km/h
